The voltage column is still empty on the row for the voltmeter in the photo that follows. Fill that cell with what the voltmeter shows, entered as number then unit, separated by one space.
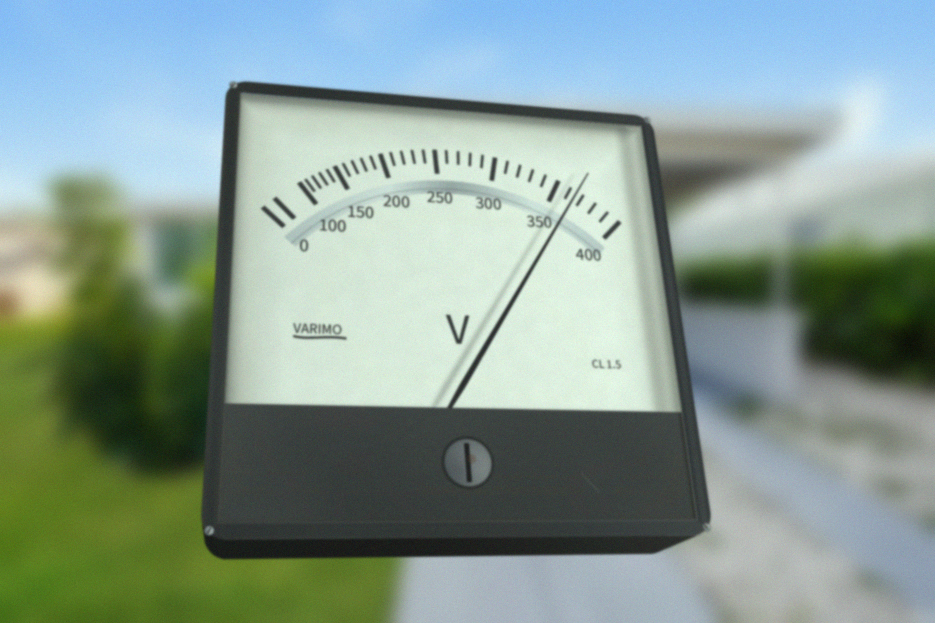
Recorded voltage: 365 V
